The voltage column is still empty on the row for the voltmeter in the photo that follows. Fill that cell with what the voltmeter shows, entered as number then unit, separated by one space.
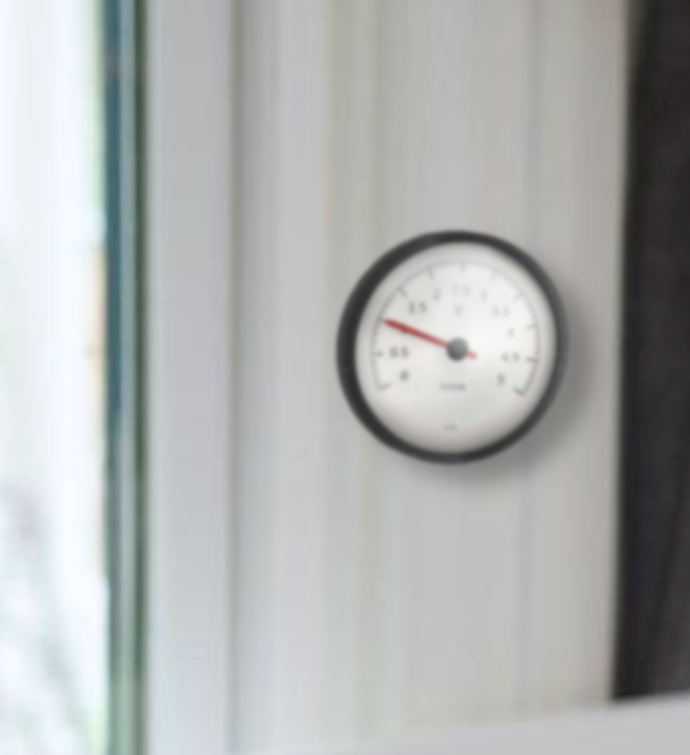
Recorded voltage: 1 V
